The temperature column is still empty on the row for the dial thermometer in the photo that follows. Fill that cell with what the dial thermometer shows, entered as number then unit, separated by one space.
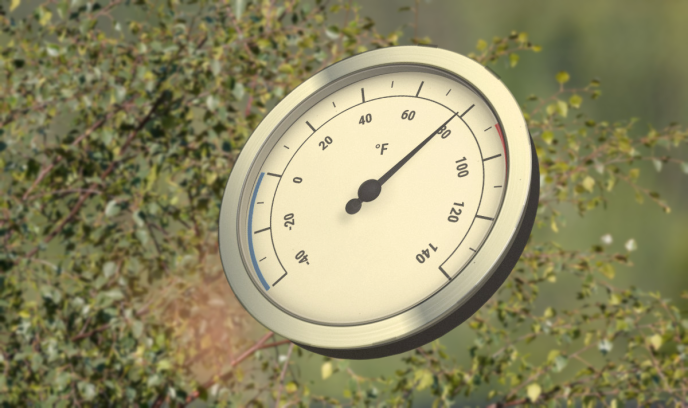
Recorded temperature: 80 °F
